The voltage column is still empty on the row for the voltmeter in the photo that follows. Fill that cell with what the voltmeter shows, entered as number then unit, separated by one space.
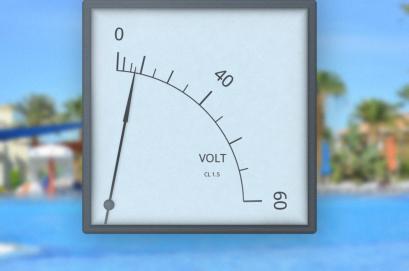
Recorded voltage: 17.5 V
